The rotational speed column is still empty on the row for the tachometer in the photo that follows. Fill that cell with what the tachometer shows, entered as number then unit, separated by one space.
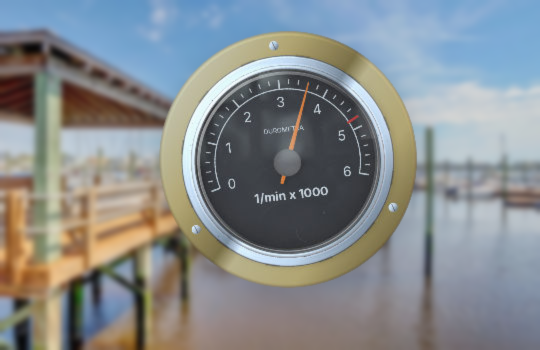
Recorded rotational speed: 3600 rpm
